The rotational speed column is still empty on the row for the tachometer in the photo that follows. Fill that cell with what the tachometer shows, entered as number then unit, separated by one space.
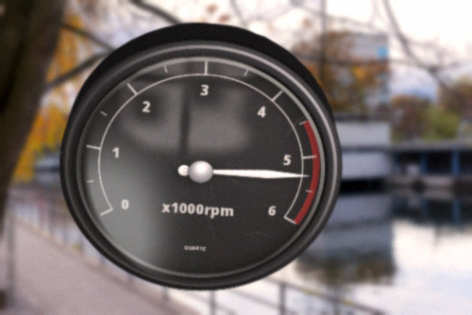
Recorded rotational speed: 5250 rpm
